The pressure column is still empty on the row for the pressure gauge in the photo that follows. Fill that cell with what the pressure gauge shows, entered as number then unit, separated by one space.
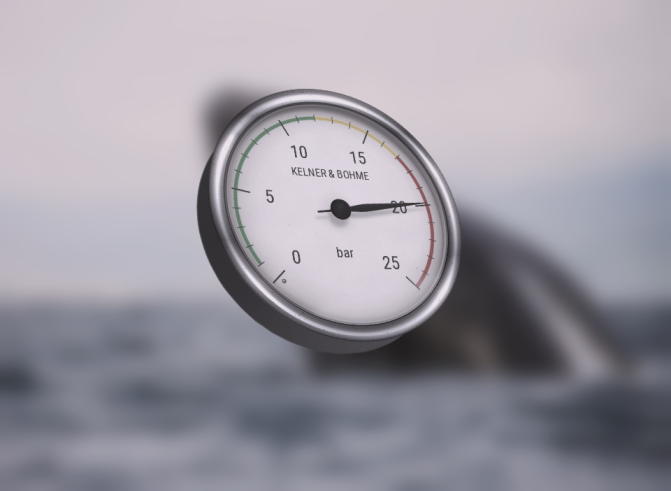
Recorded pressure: 20 bar
